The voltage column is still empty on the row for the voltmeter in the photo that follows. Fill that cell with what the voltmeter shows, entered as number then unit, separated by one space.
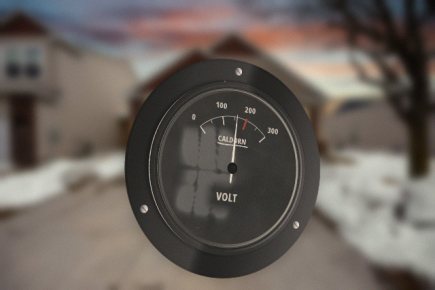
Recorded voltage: 150 V
